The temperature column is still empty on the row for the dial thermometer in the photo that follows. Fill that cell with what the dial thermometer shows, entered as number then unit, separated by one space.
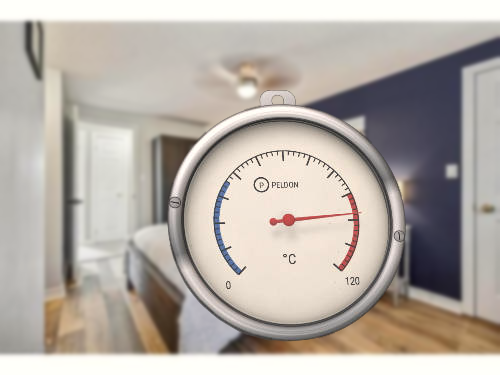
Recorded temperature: 98 °C
